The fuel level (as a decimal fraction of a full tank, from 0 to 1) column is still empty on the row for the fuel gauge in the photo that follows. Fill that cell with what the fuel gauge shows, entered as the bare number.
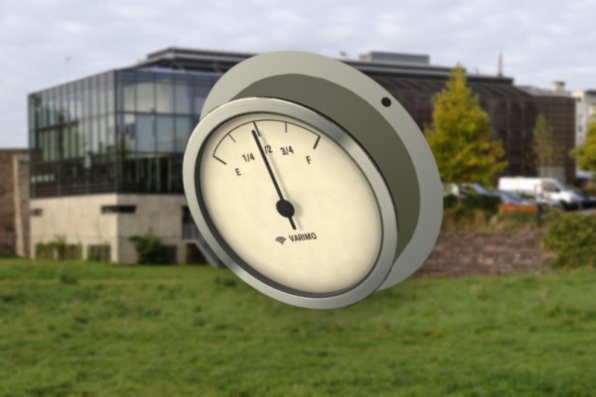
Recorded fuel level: 0.5
